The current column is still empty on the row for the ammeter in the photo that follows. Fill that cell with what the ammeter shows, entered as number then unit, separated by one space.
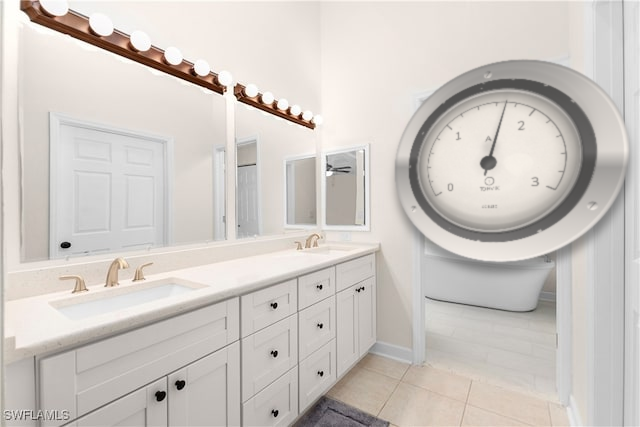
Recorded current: 1.7 A
